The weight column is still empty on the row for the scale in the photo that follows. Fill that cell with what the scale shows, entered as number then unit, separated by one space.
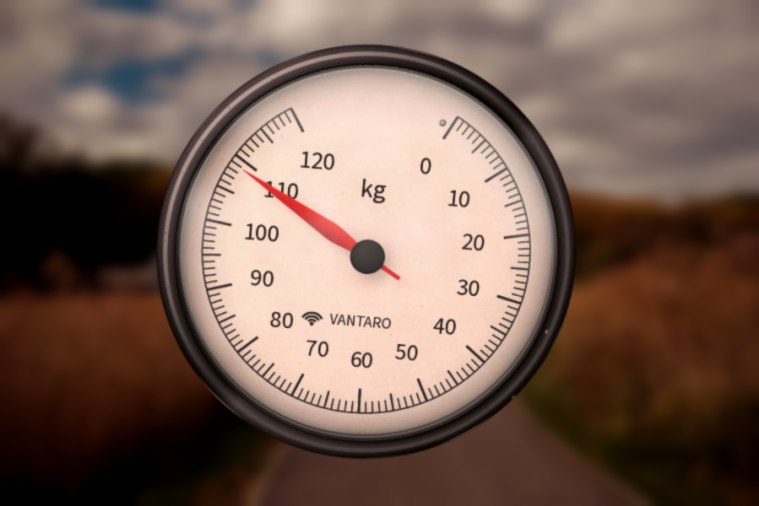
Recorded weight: 109 kg
